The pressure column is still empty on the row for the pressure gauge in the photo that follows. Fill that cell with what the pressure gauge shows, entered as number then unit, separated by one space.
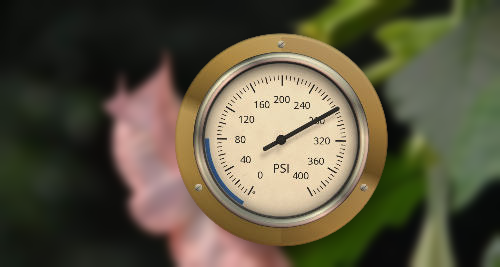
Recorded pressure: 280 psi
